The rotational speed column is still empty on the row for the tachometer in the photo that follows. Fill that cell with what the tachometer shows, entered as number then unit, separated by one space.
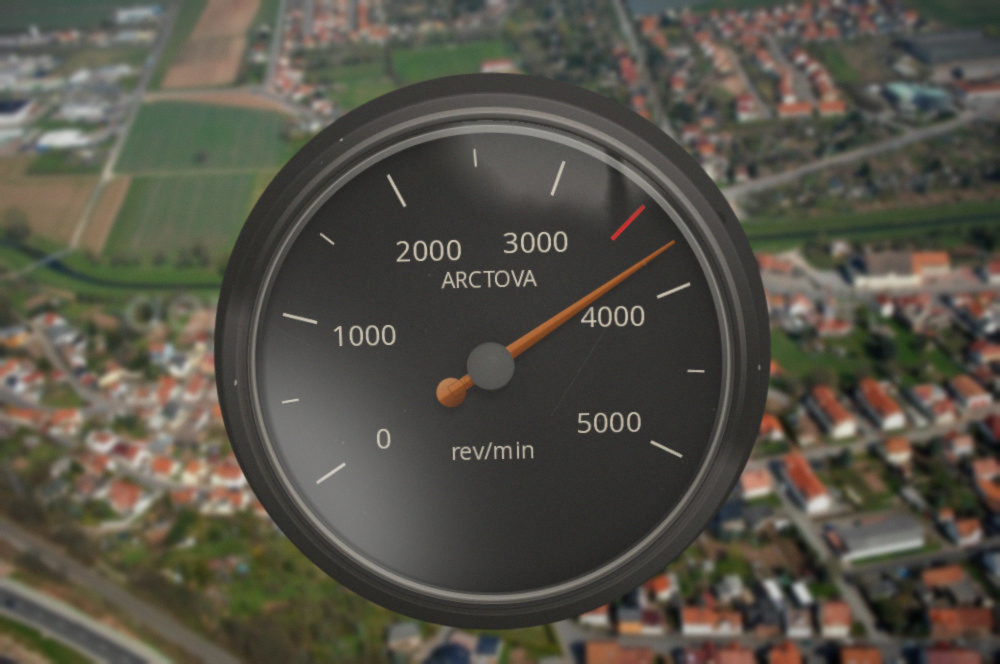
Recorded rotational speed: 3750 rpm
